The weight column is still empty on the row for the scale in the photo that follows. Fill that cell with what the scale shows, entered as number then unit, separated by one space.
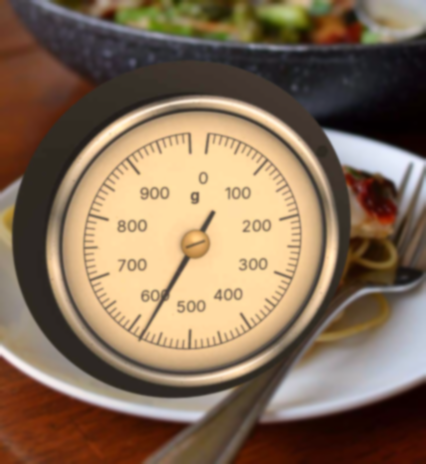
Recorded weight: 580 g
